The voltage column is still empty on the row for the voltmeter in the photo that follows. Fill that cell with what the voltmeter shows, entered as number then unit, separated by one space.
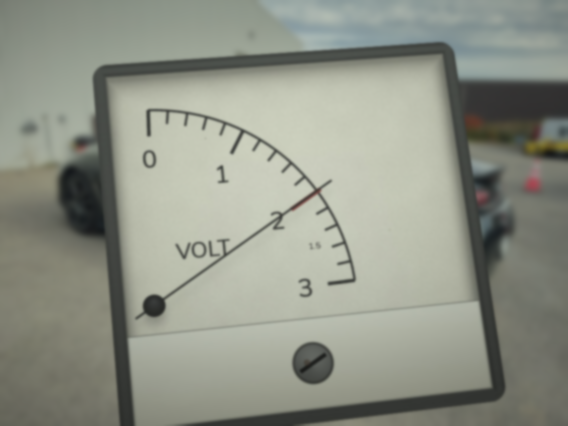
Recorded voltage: 2 V
